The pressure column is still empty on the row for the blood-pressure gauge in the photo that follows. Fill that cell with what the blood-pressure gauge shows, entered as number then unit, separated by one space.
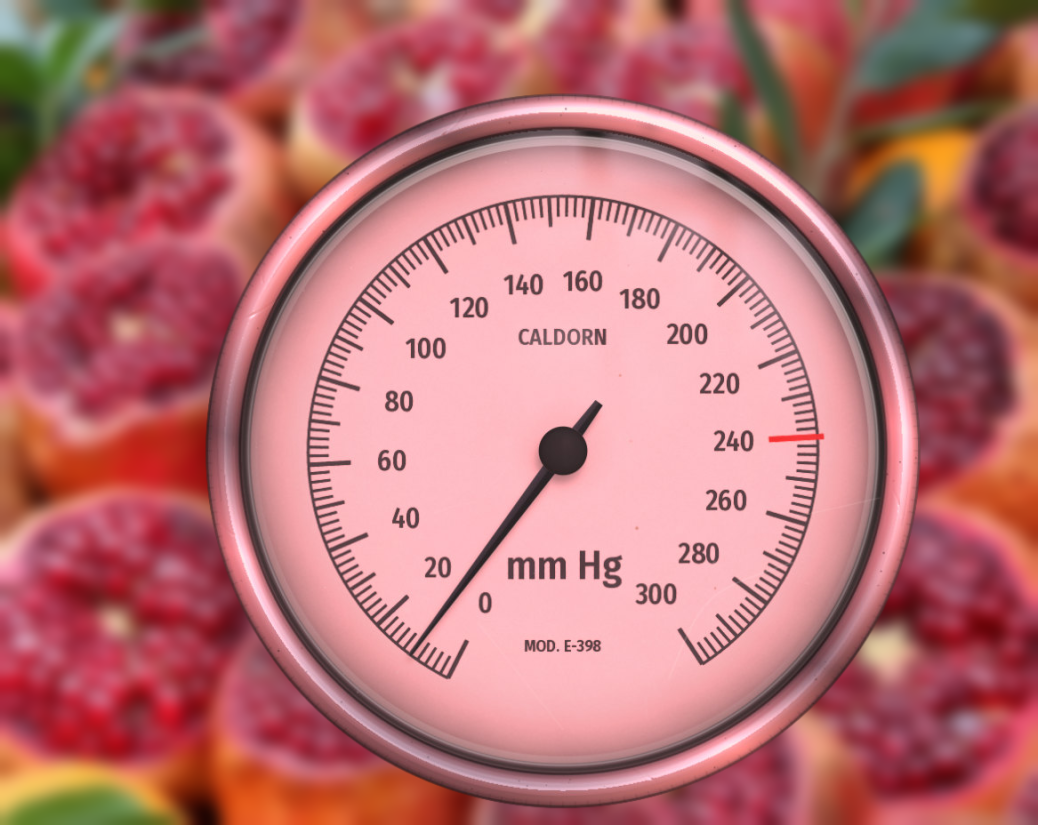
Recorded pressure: 10 mmHg
